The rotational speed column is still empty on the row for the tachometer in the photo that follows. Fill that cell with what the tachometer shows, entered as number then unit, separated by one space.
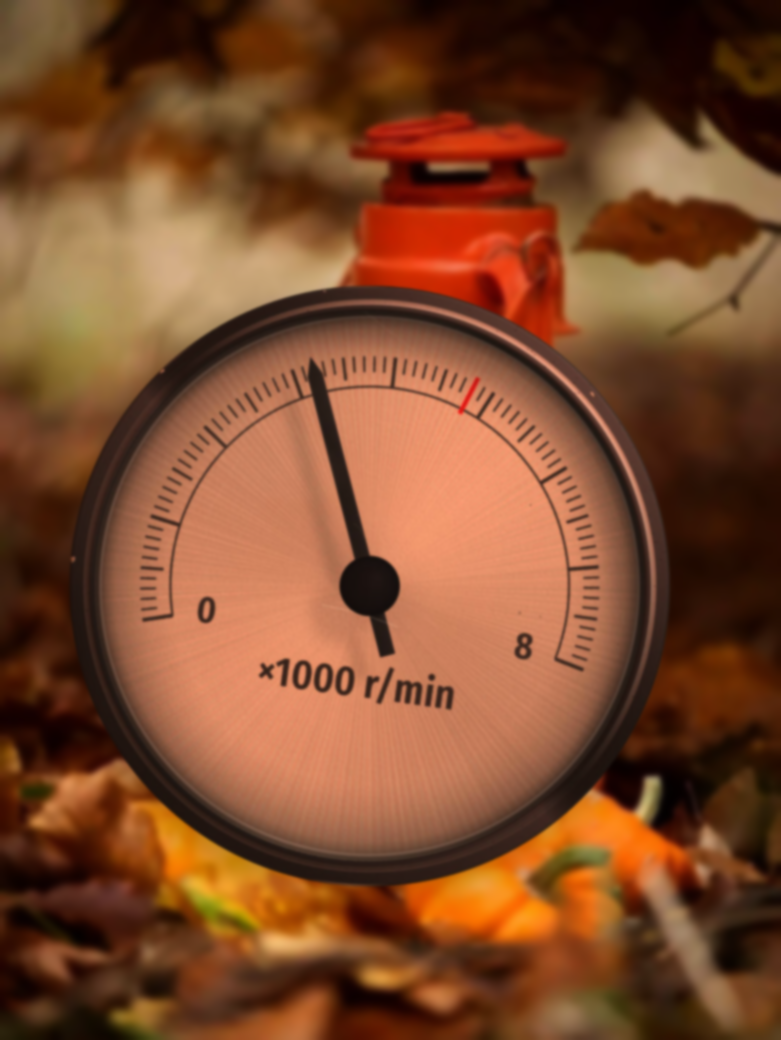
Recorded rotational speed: 3200 rpm
